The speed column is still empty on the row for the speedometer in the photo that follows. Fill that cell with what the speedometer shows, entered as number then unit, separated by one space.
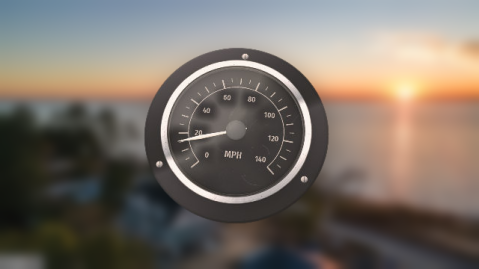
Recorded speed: 15 mph
